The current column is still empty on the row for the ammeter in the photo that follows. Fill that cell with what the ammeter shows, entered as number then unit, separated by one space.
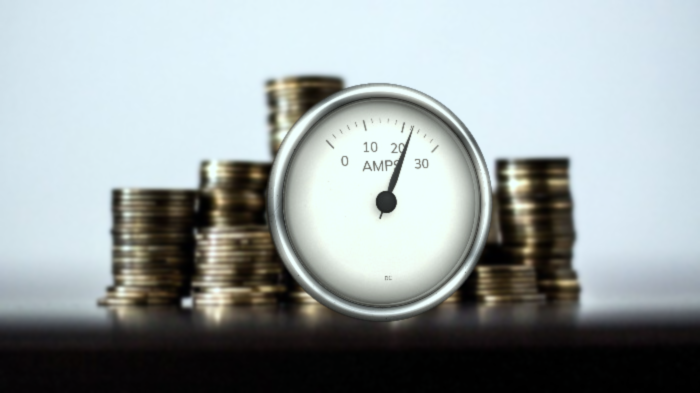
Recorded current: 22 A
